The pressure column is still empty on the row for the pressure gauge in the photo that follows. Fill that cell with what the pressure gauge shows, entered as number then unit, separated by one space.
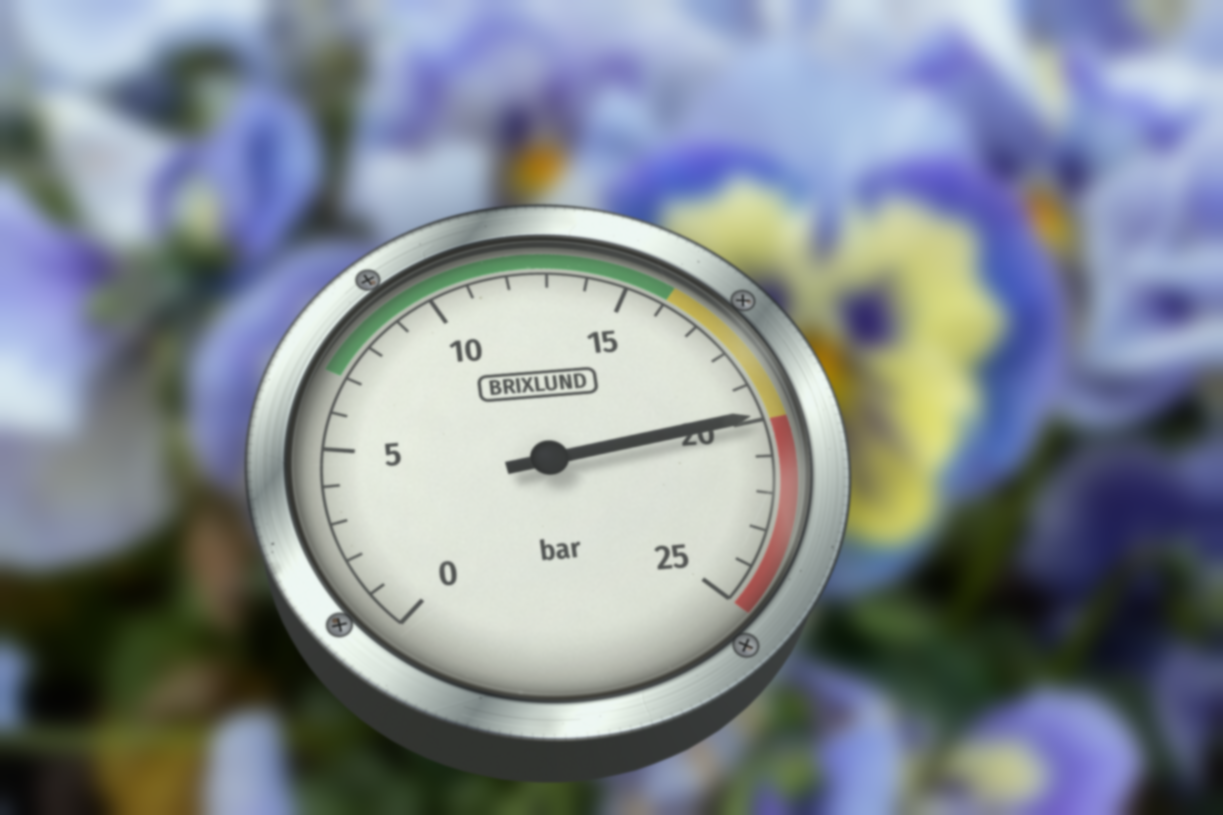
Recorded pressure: 20 bar
